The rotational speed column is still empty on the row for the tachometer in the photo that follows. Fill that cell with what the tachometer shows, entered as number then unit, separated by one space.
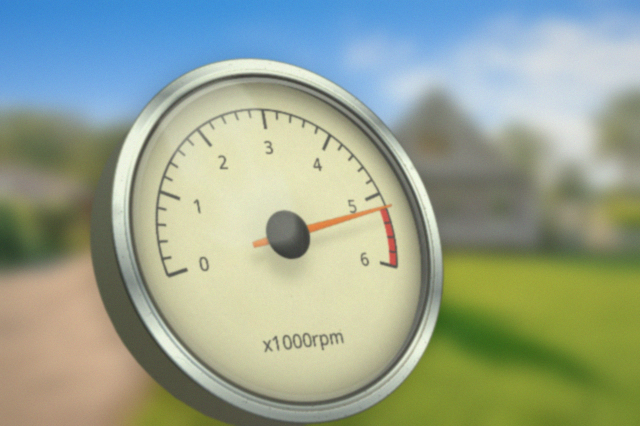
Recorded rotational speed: 5200 rpm
